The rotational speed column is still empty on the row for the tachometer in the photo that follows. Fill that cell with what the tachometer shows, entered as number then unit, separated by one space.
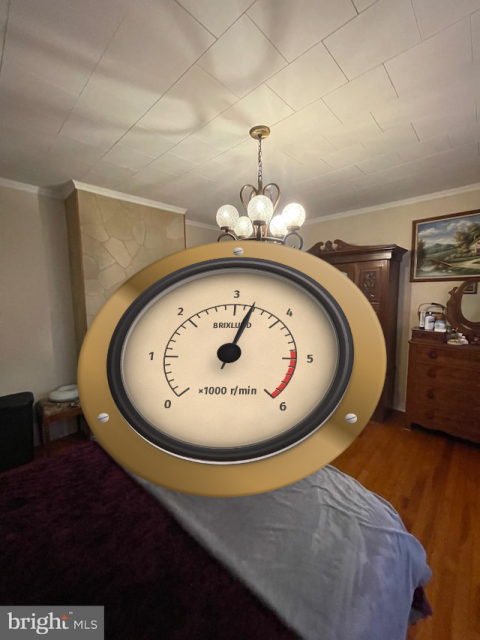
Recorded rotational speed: 3400 rpm
